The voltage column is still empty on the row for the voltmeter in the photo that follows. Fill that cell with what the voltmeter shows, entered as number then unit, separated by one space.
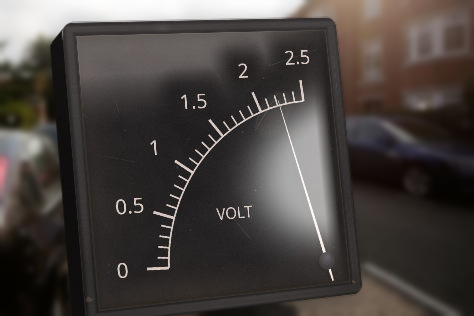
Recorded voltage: 2.2 V
